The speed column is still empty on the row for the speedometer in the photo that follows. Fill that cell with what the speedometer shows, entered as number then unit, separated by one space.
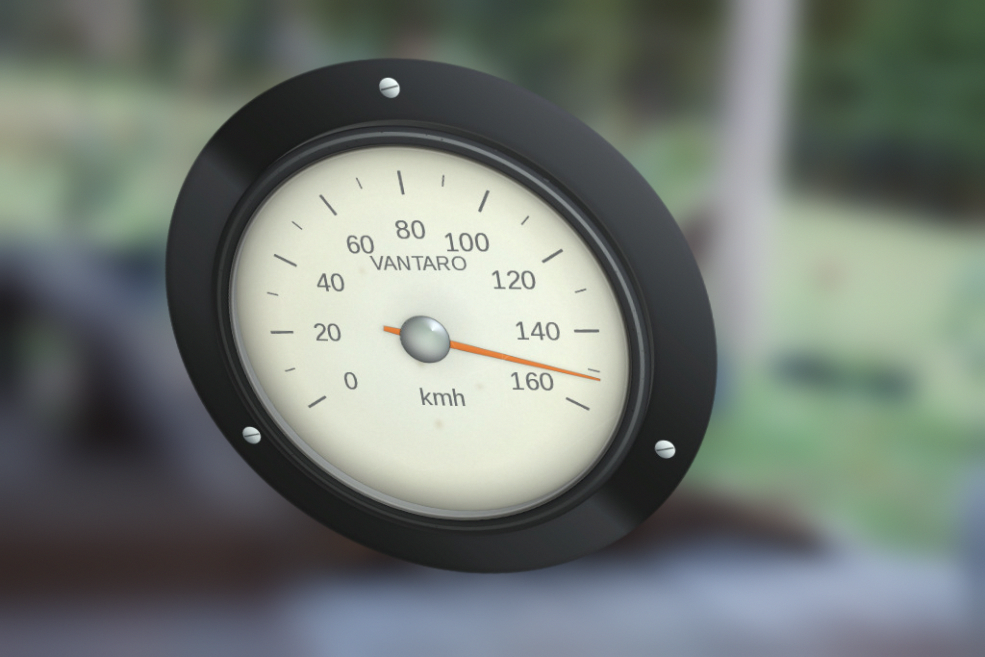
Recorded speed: 150 km/h
